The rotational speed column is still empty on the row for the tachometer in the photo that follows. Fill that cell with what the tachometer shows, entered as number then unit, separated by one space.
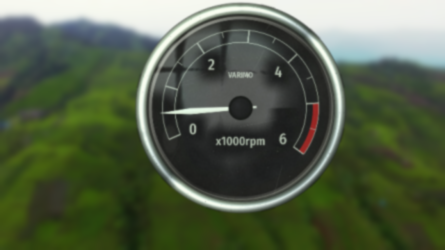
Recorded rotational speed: 500 rpm
